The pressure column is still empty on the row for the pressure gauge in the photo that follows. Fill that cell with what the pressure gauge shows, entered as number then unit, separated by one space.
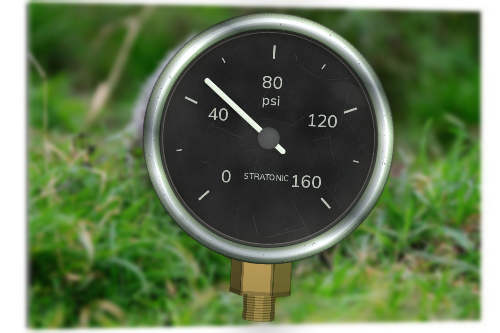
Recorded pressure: 50 psi
